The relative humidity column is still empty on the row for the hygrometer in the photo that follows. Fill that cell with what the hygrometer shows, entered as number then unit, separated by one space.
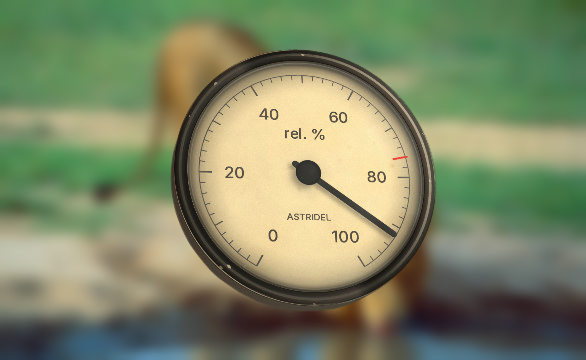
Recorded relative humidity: 92 %
